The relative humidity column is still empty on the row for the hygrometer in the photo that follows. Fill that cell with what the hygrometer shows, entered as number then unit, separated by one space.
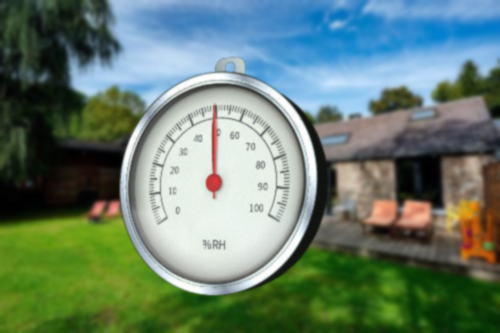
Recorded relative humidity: 50 %
